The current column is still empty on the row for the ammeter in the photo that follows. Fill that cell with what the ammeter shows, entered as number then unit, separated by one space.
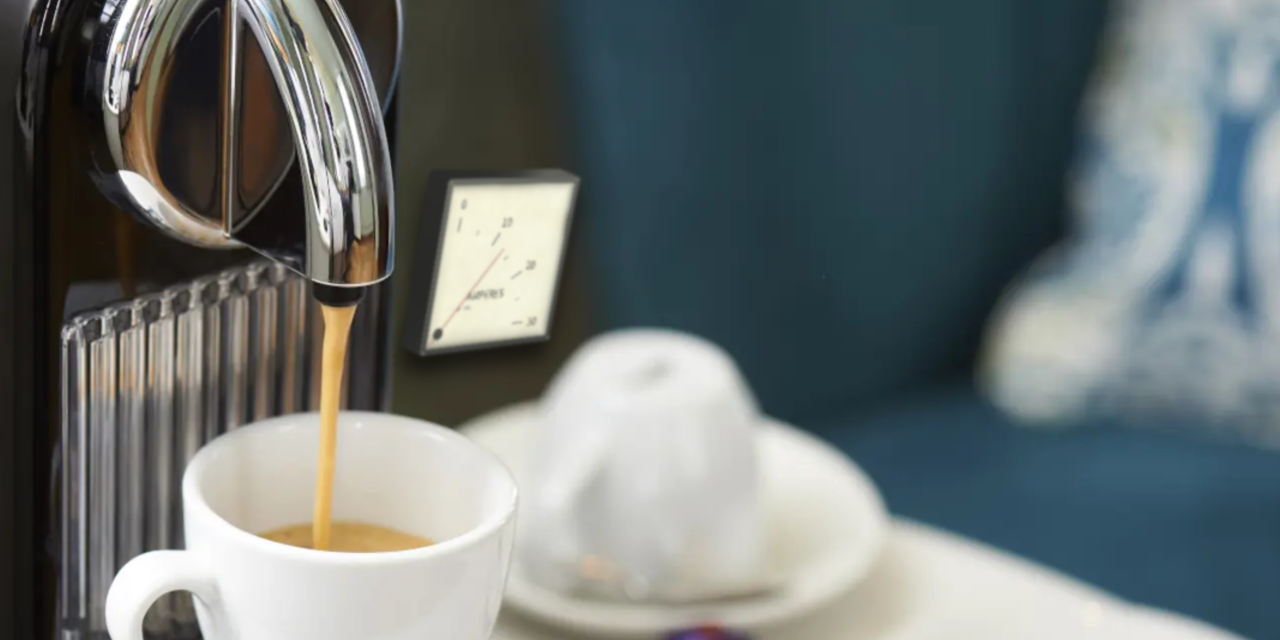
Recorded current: 12.5 A
